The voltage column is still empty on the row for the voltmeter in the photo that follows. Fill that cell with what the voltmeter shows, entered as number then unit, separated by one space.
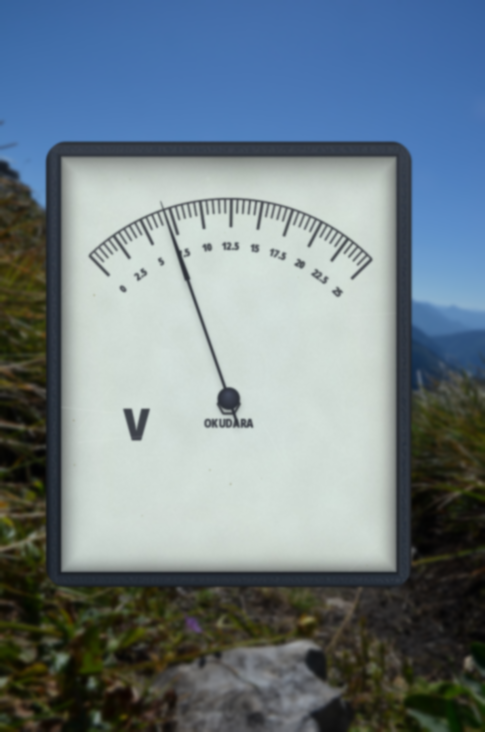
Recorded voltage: 7 V
